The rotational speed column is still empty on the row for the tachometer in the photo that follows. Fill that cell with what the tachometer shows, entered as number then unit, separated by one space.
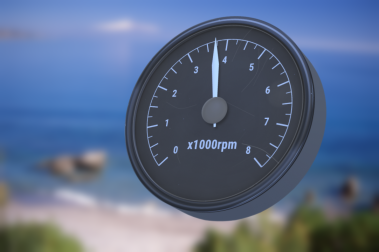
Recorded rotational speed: 3750 rpm
